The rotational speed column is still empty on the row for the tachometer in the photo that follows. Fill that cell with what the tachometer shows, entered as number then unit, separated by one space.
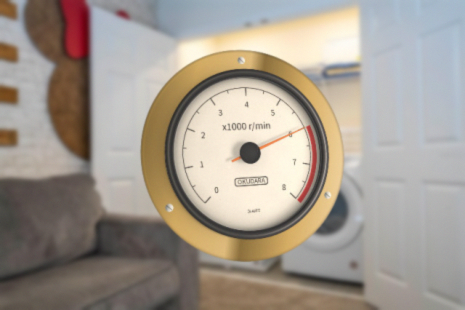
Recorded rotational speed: 6000 rpm
